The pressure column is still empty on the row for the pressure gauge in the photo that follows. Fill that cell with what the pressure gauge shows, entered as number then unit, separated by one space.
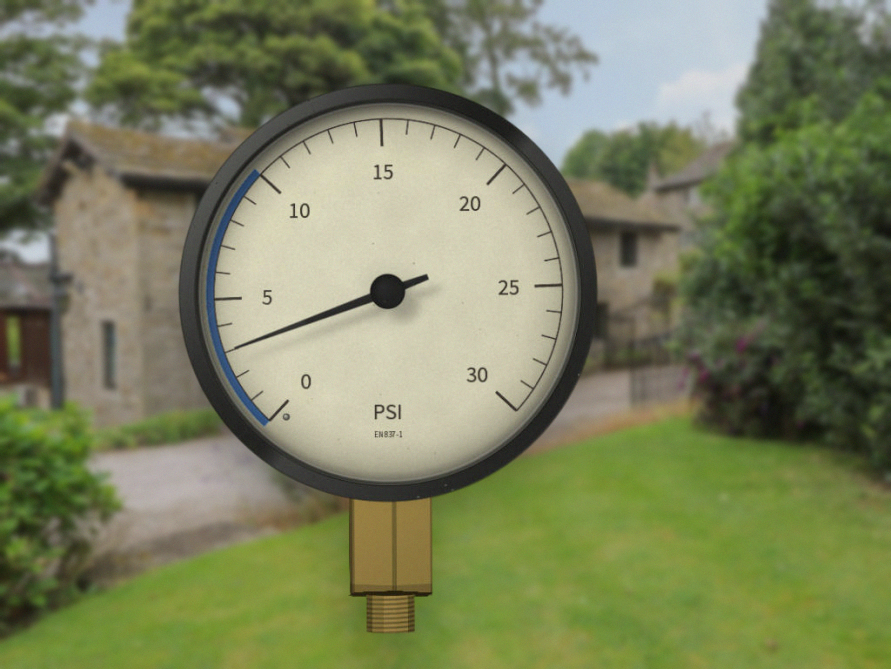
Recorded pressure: 3 psi
